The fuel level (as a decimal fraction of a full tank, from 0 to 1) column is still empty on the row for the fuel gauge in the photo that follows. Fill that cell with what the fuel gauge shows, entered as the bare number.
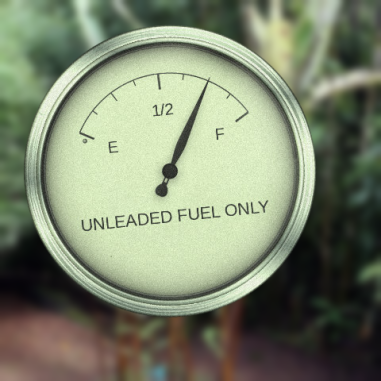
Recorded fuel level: 0.75
